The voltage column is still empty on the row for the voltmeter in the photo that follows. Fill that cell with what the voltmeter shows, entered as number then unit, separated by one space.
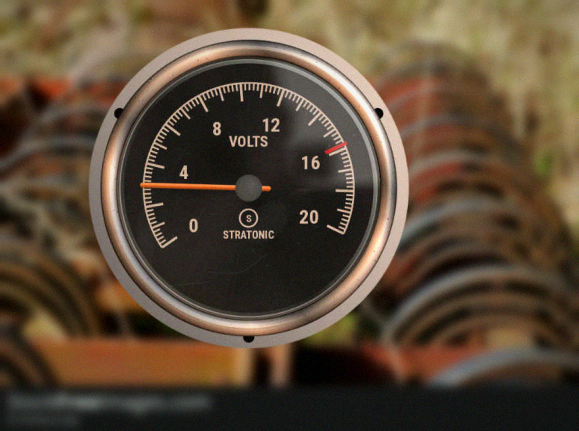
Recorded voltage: 3 V
